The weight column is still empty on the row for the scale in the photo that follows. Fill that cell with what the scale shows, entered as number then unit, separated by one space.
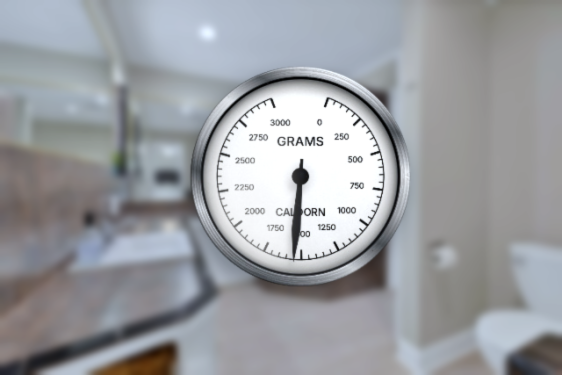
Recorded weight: 1550 g
